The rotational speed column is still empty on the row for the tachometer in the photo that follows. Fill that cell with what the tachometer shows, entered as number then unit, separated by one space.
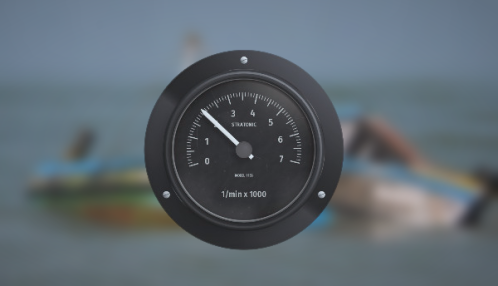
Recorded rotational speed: 2000 rpm
